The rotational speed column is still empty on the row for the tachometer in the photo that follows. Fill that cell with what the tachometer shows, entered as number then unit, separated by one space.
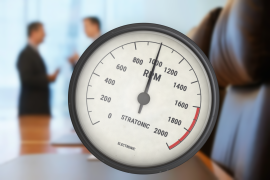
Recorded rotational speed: 1000 rpm
